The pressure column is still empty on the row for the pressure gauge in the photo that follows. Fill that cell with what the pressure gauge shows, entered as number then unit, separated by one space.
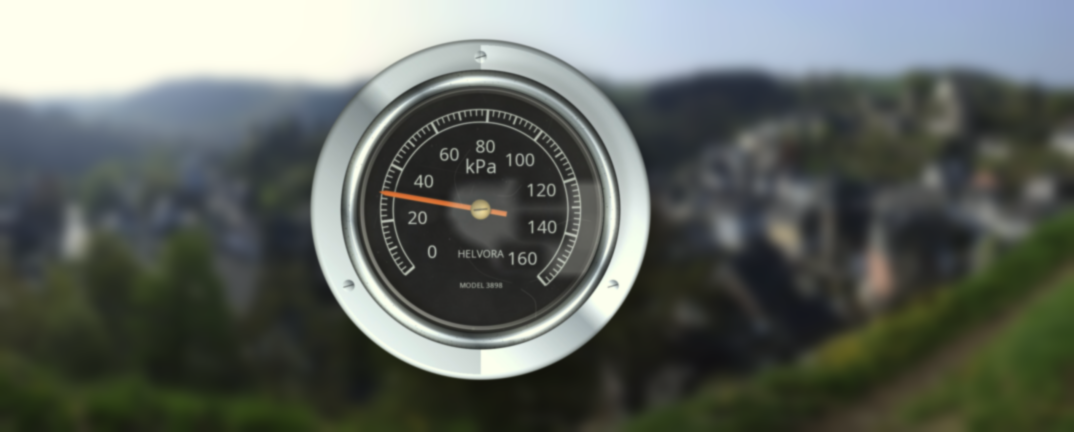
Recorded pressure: 30 kPa
